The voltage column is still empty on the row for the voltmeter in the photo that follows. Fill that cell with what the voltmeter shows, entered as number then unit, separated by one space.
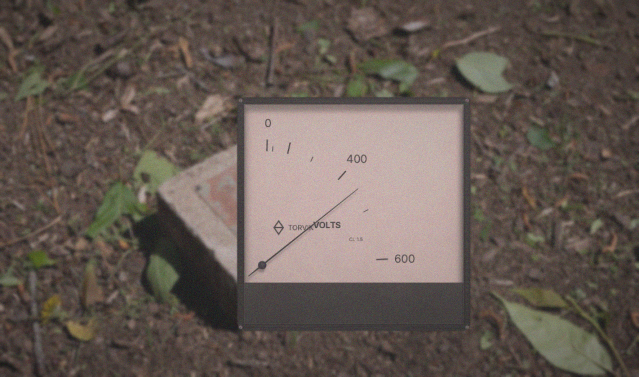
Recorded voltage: 450 V
